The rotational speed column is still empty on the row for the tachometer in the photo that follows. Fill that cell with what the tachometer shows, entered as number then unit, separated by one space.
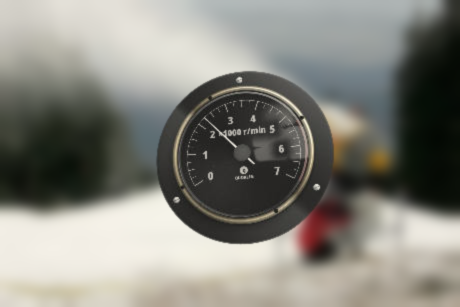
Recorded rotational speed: 2250 rpm
